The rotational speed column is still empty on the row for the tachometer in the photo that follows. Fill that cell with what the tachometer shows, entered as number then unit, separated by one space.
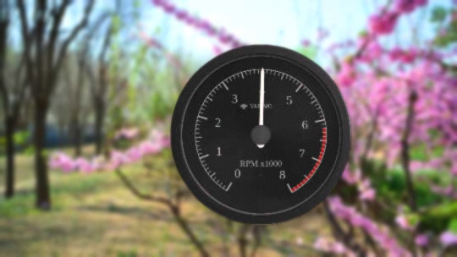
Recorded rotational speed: 4000 rpm
